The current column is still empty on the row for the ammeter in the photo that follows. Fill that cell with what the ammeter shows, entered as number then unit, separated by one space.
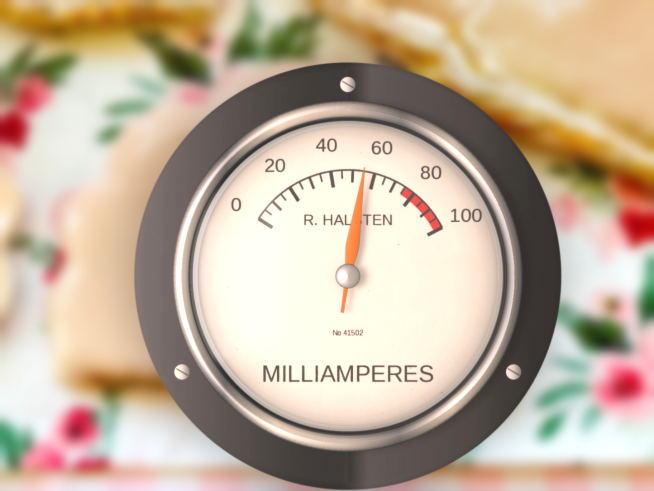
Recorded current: 55 mA
